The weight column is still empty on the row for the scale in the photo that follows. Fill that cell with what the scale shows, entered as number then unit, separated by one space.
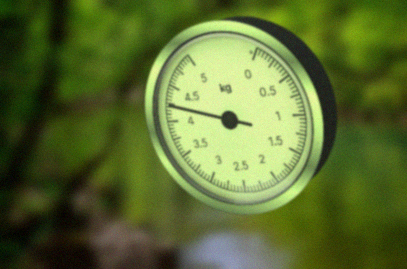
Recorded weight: 4.25 kg
